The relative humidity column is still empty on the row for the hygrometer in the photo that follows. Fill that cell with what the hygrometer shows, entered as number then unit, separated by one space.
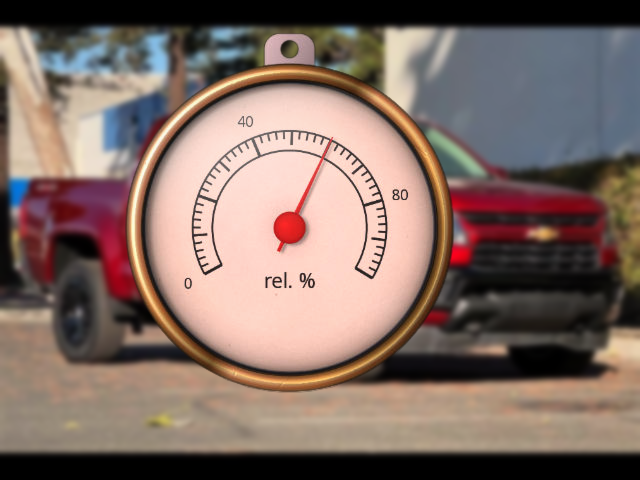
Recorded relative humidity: 60 %
